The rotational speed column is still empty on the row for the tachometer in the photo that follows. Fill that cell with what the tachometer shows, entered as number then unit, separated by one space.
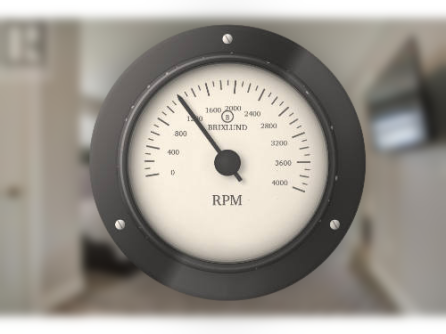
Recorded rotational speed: 1200 rpm
